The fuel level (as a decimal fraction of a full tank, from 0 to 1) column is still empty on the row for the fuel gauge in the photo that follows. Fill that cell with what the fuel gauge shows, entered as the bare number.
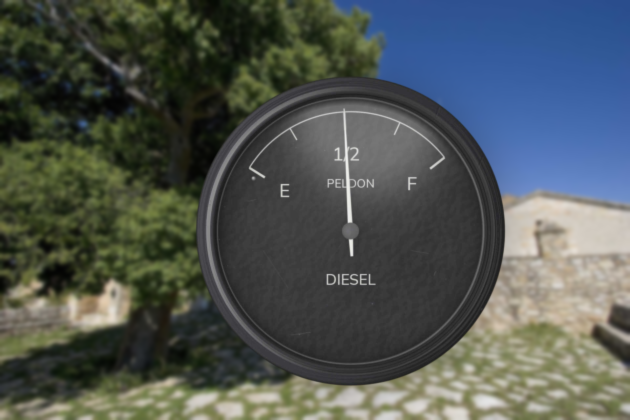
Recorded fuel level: 0.5
